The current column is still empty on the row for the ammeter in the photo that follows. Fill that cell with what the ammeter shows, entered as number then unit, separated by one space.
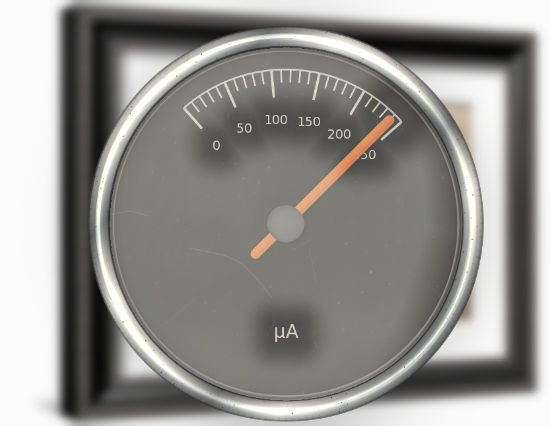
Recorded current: 240 µA
